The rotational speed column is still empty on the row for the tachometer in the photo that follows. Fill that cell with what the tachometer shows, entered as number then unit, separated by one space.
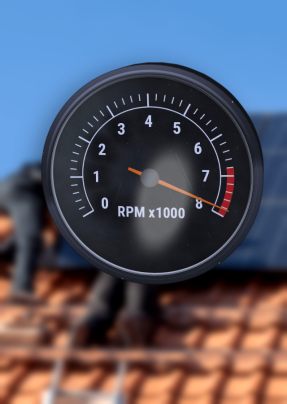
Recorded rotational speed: 7800 rpm
